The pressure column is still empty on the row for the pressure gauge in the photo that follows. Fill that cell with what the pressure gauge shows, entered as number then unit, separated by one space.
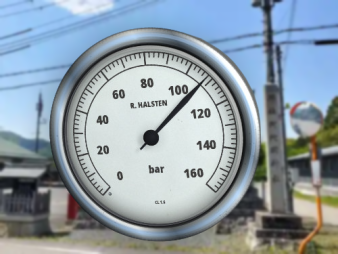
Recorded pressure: 108 bar
